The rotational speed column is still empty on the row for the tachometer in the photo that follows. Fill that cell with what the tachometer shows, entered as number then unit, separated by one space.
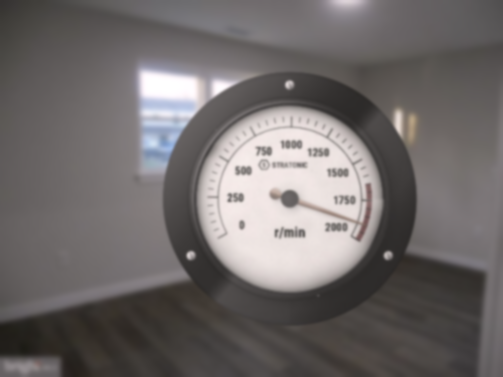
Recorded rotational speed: 1900 rpm
